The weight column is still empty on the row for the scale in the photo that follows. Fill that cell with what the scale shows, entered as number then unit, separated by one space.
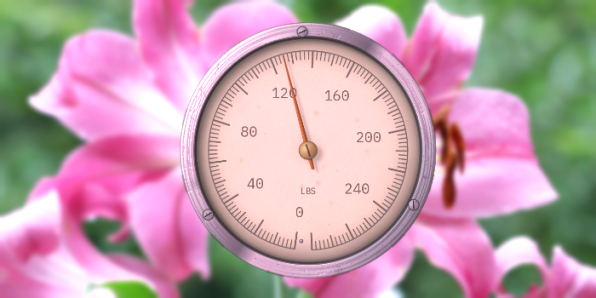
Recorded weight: 126 lb
